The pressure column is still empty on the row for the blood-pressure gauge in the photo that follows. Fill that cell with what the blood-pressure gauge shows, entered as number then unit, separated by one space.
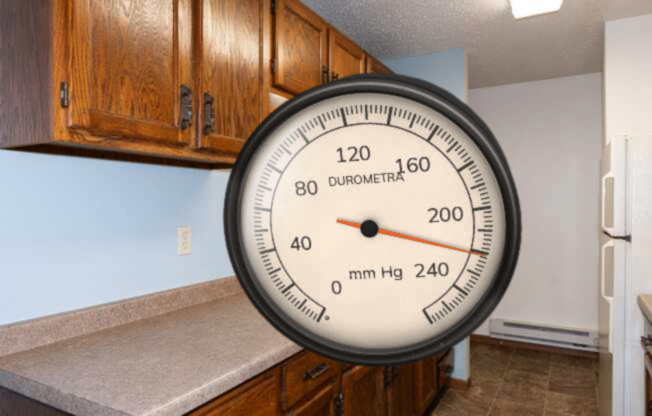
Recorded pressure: 220 mmHg
